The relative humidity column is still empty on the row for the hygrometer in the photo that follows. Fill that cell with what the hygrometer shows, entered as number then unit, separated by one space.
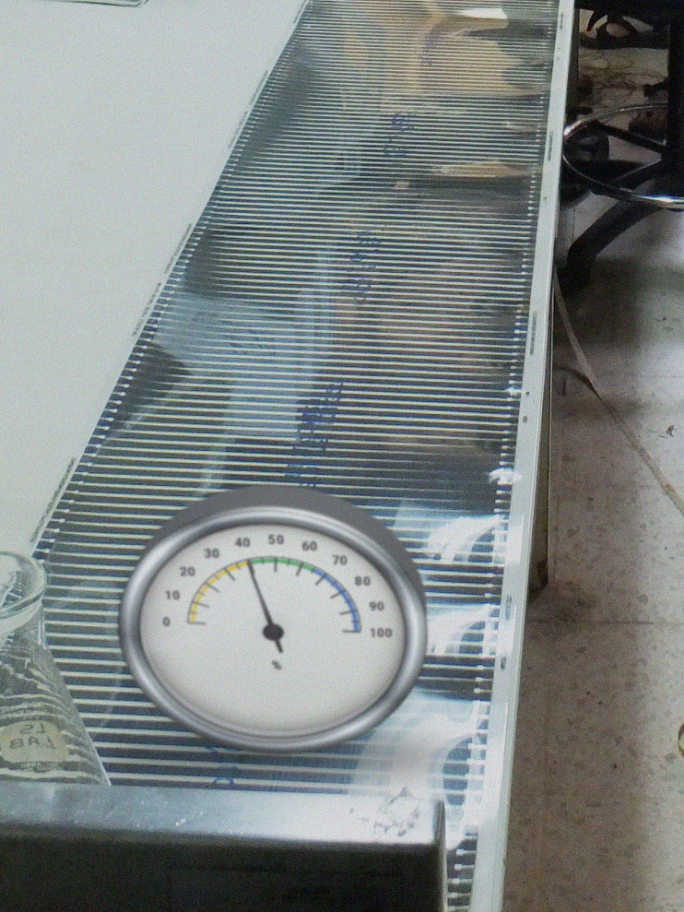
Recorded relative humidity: 40 %
